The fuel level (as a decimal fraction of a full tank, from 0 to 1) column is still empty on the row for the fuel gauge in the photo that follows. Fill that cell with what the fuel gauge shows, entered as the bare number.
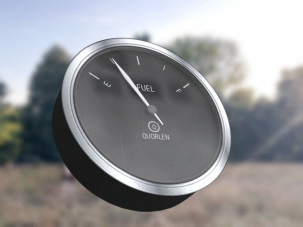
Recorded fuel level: 0.25
